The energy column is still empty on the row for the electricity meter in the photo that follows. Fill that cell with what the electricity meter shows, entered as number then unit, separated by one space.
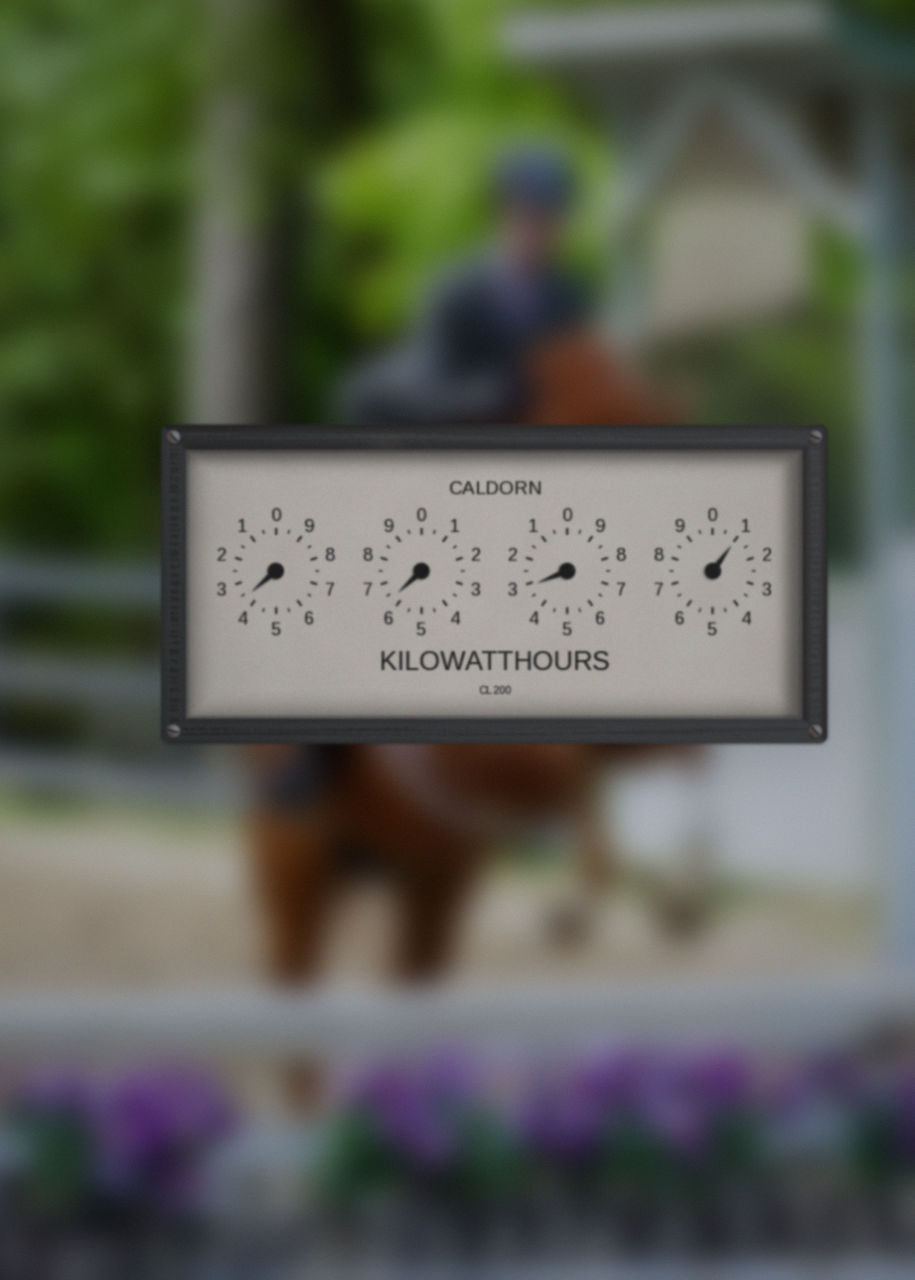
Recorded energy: 3631 kWh
